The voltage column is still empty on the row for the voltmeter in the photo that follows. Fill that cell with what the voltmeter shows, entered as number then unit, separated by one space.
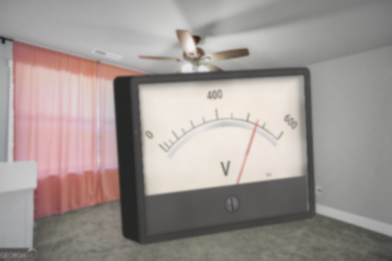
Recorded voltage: 525 V
